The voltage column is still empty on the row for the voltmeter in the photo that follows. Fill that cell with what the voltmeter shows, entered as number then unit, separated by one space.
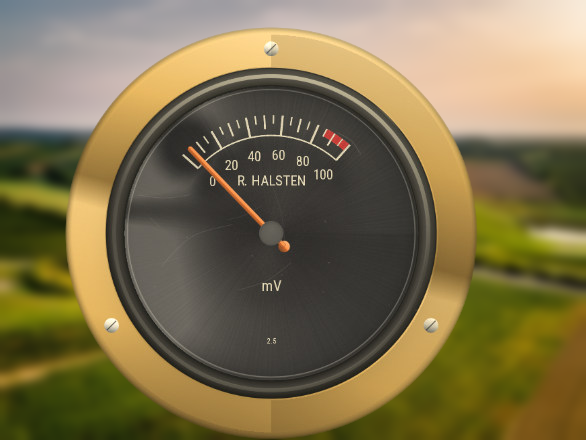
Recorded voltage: 5 mV
